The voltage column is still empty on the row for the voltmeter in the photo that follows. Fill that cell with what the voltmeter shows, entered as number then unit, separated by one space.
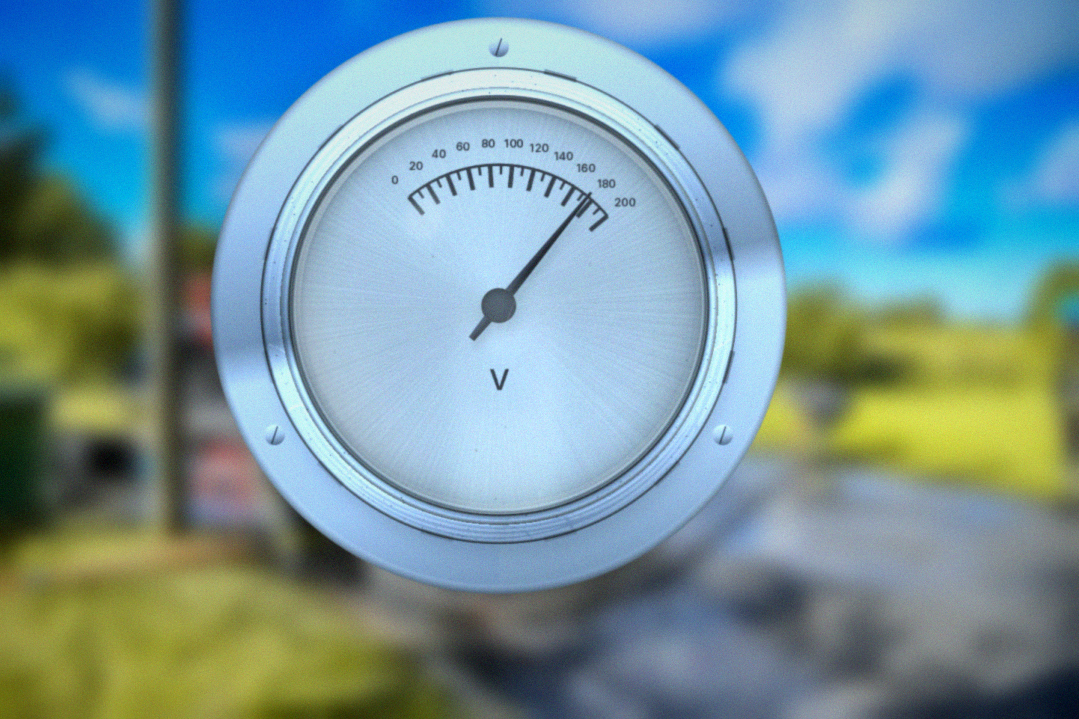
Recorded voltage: 175 V
